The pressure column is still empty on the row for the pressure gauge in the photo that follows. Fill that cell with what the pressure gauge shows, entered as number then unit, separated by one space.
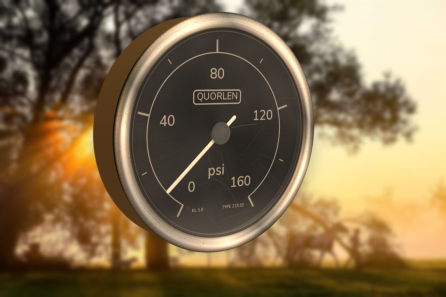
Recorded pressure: 10 psi
